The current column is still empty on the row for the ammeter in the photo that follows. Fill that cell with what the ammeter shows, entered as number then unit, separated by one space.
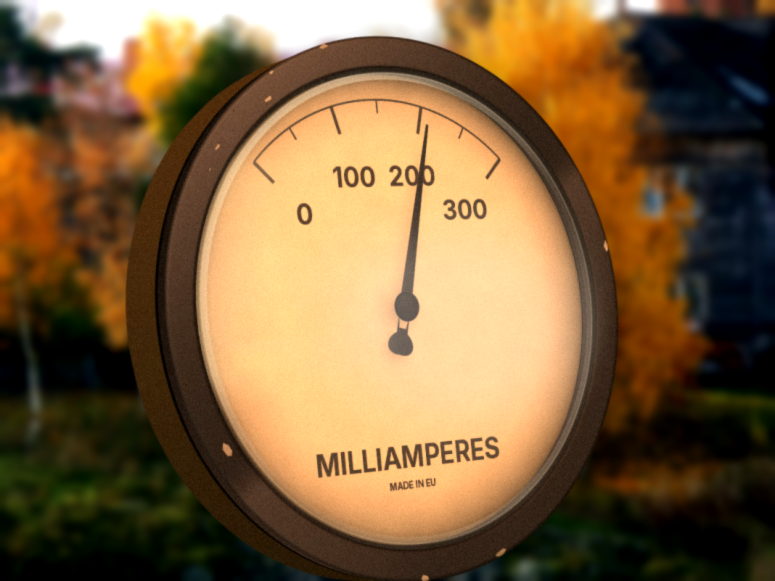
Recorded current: 200 mA
